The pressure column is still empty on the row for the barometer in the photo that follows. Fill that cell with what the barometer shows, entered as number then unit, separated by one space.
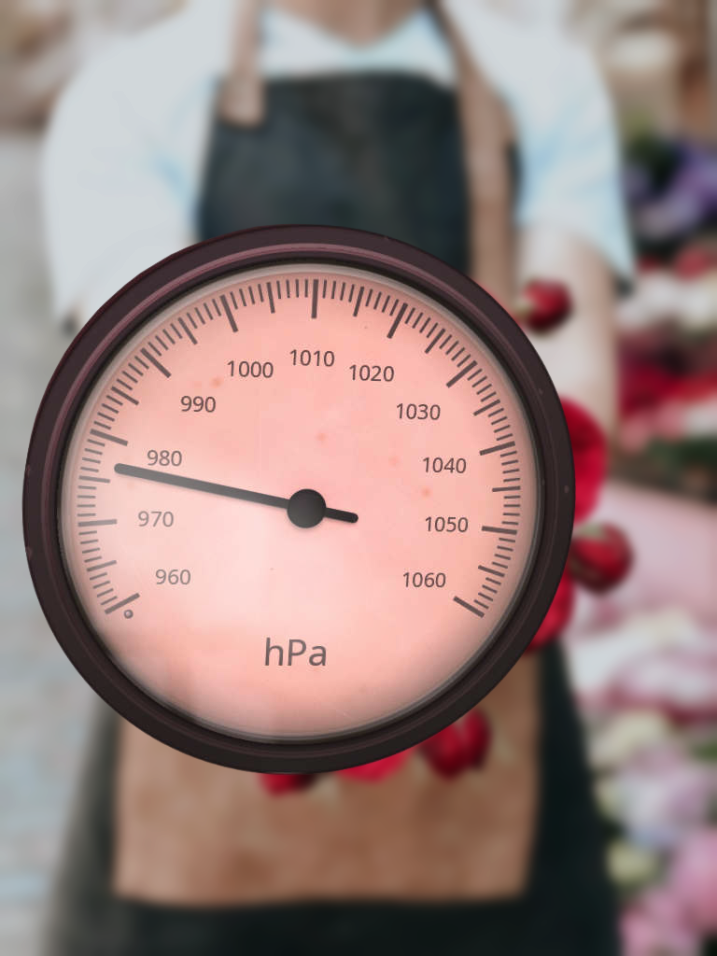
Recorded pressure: 977 hPa
